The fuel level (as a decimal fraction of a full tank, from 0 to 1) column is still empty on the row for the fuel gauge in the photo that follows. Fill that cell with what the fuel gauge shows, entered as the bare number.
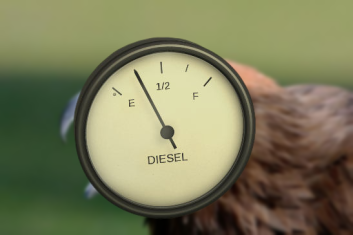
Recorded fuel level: 0.25
